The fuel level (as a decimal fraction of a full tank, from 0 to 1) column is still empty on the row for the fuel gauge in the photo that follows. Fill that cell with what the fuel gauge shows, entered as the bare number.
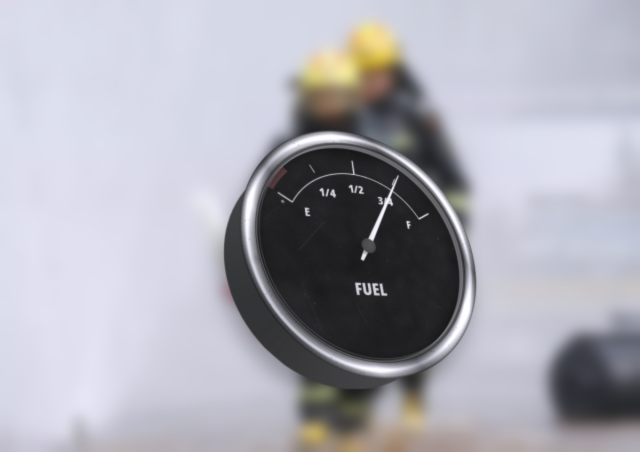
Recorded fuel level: 0.75
